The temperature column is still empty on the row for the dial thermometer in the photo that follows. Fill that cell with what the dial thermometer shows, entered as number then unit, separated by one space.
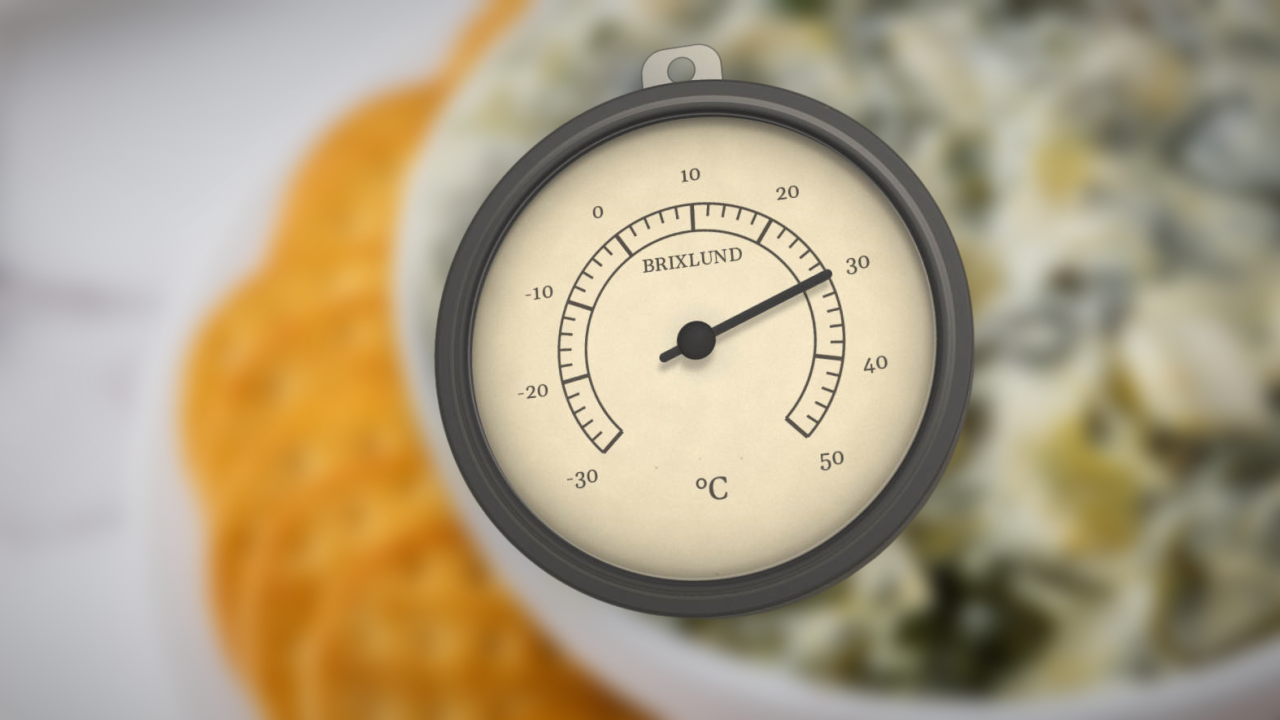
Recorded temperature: 30 °C
